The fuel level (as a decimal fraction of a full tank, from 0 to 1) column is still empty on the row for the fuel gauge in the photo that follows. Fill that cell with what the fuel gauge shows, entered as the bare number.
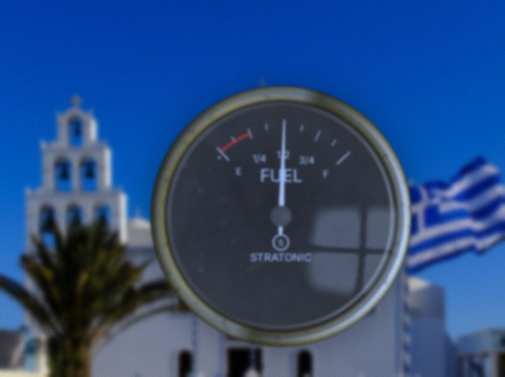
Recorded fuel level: 0.5
